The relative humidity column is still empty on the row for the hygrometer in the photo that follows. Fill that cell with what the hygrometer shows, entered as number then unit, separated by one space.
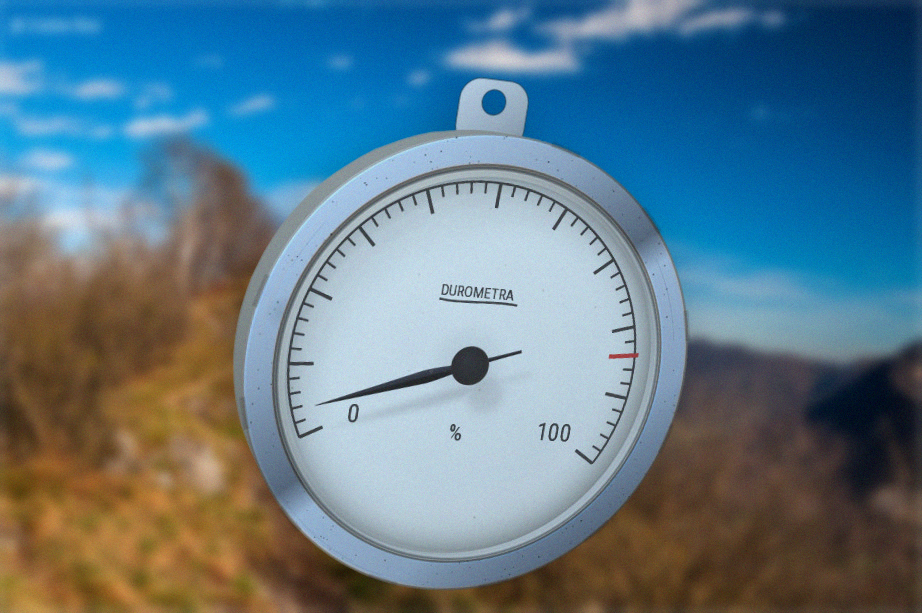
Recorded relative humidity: 4 %
